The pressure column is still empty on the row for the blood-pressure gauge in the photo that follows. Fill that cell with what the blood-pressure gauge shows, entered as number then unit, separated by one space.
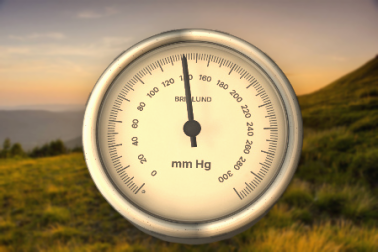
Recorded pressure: 140 mmHg
